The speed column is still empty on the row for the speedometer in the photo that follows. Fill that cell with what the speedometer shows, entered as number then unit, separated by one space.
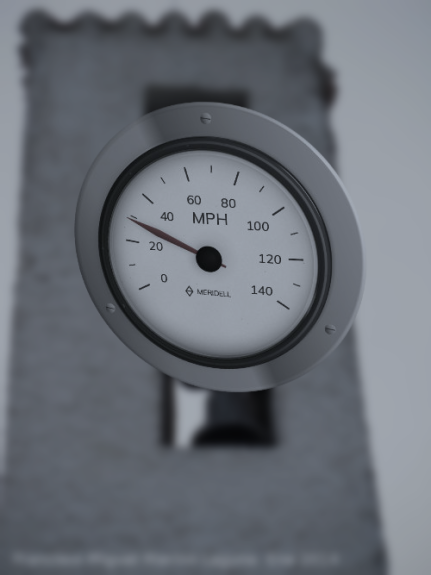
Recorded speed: 30 mph
